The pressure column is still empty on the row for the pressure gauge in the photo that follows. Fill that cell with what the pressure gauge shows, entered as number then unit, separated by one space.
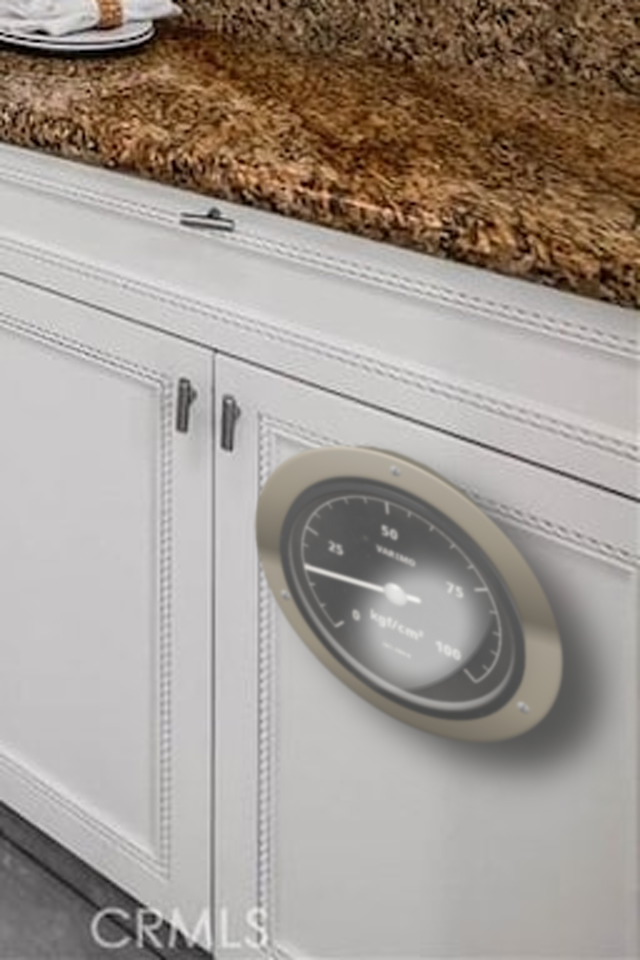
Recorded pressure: 15 kg/cm²
